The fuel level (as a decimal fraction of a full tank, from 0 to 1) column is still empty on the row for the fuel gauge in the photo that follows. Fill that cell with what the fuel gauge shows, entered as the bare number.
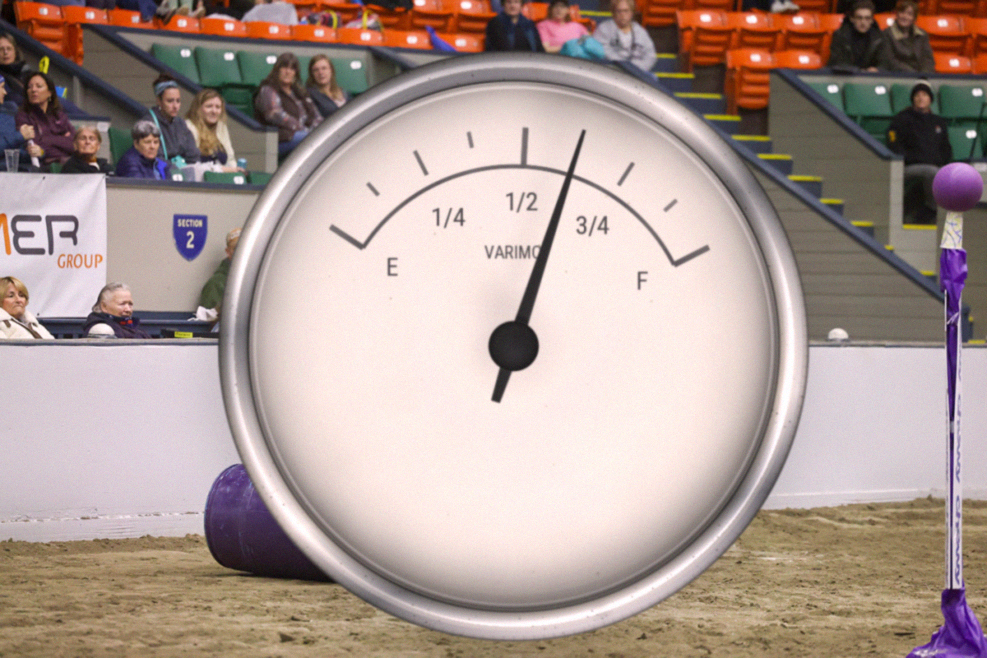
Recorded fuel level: 0.625
